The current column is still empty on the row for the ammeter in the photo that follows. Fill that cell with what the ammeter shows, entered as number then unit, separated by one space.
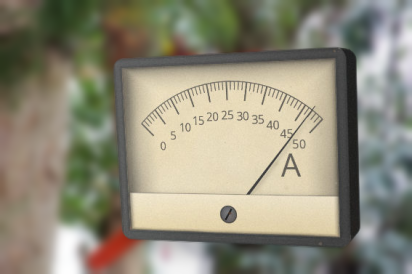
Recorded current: 47 A
